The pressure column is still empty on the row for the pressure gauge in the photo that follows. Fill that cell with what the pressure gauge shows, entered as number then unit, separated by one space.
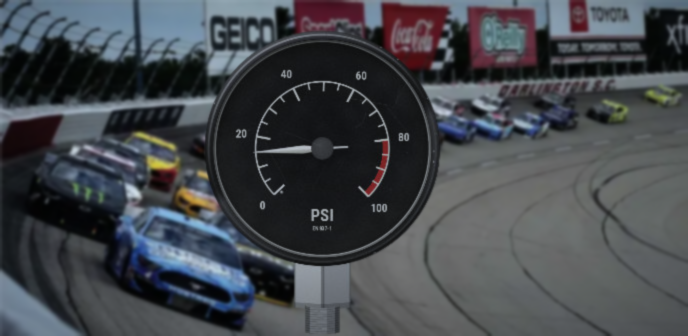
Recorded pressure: 15 psi
